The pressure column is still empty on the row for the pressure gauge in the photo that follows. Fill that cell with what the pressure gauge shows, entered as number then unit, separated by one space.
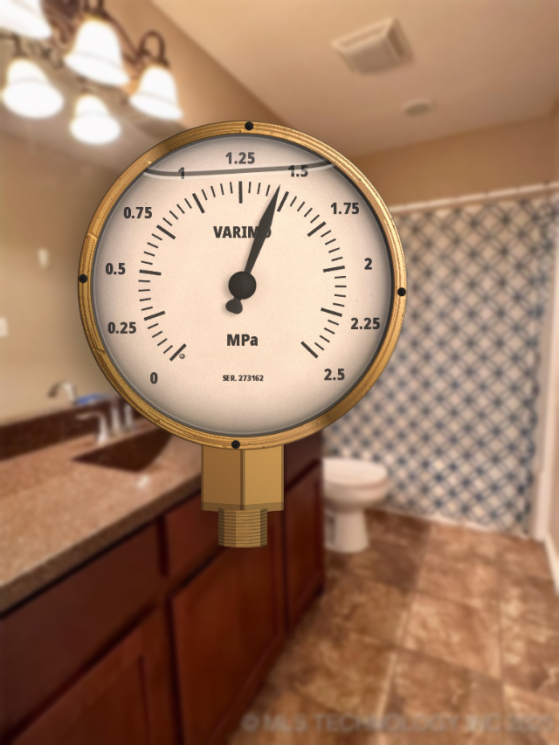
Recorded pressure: 1.45 MPa
